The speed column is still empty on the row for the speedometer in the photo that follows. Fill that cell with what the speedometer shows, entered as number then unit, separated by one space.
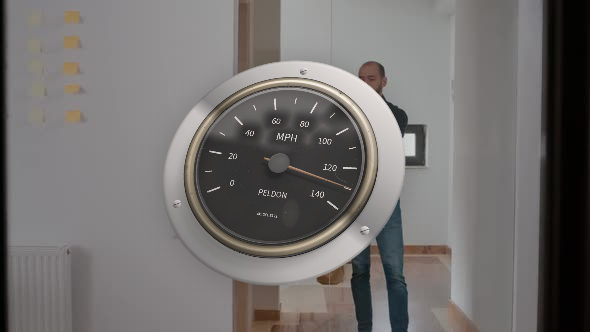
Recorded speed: 130 mph
